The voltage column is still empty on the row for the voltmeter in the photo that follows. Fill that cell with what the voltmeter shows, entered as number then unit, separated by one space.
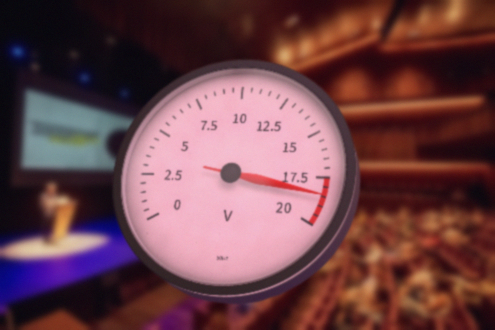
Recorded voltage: 18.5 V
